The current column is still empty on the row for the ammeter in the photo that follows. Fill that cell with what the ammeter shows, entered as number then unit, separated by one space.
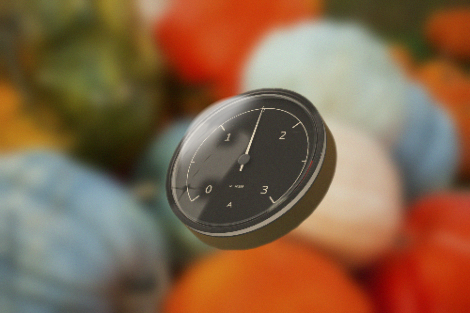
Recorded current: 1.5 A
